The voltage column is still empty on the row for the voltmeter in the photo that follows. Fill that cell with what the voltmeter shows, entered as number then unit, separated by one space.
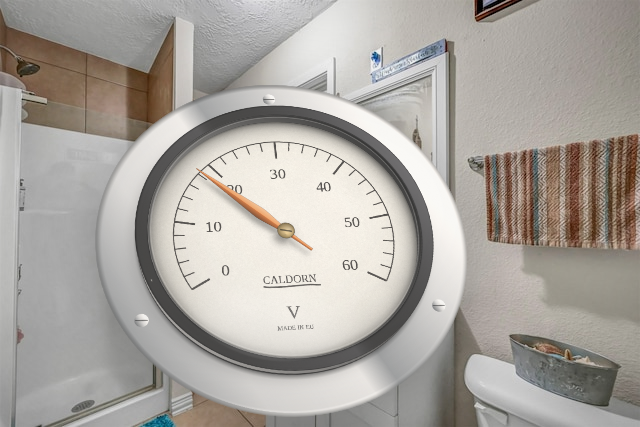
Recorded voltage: 18 V
